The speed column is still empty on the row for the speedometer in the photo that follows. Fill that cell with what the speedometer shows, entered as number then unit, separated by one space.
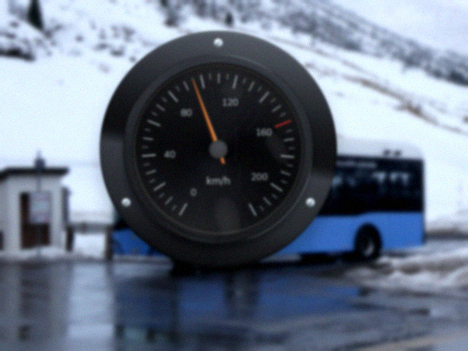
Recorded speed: 95 km/h
